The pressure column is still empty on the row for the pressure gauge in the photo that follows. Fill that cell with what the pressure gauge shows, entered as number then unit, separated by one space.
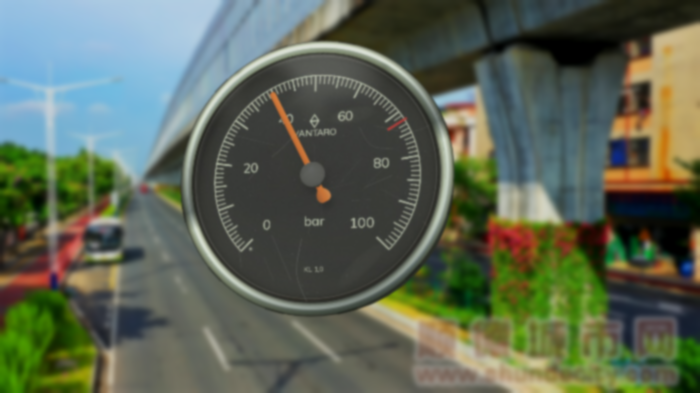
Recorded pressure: 40 bar
